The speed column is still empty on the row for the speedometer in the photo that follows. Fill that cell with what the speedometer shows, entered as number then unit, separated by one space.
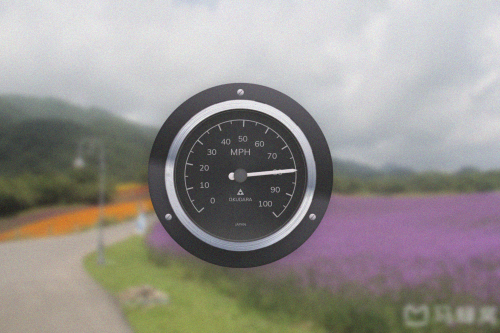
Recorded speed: 80 mph
